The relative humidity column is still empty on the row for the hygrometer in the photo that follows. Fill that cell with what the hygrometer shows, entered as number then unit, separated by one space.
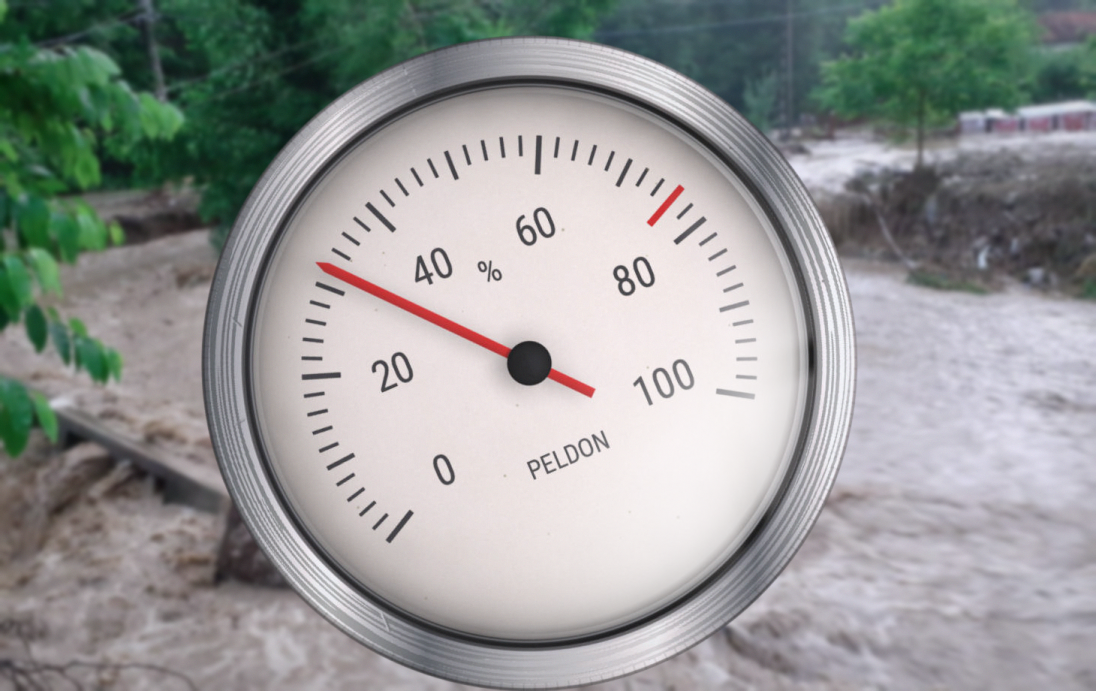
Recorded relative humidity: 32 %
